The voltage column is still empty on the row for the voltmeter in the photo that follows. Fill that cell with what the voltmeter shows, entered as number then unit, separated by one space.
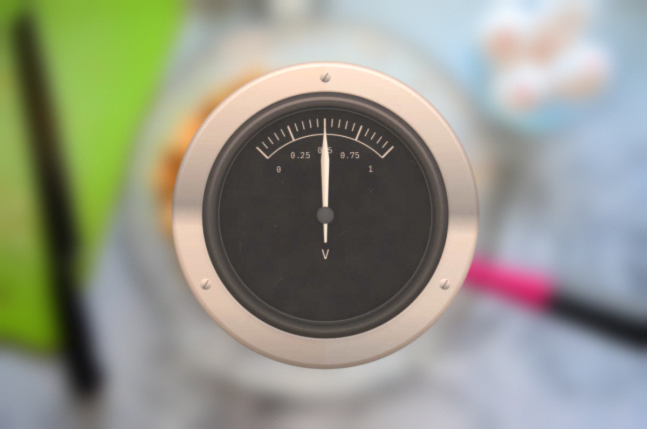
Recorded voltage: 0.5 V
